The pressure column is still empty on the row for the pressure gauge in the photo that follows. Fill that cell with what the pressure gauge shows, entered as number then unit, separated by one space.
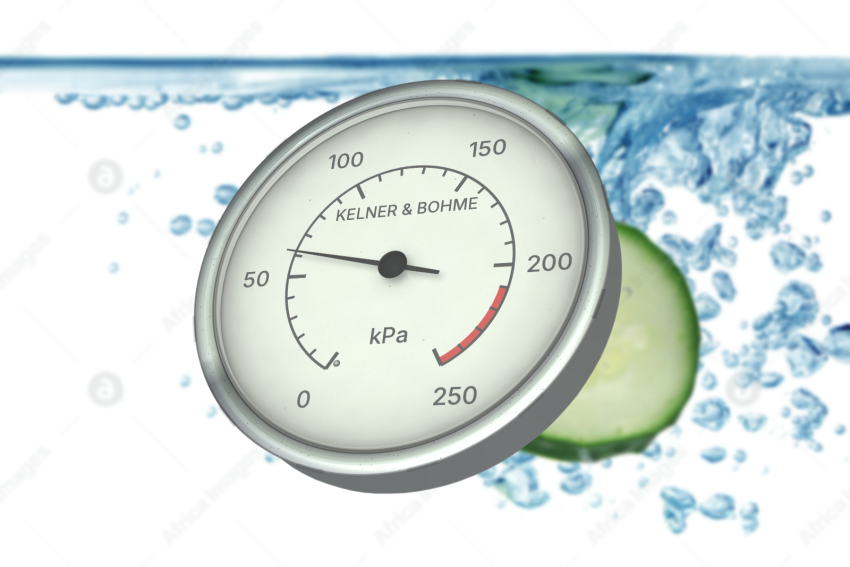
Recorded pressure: 60 kPa
